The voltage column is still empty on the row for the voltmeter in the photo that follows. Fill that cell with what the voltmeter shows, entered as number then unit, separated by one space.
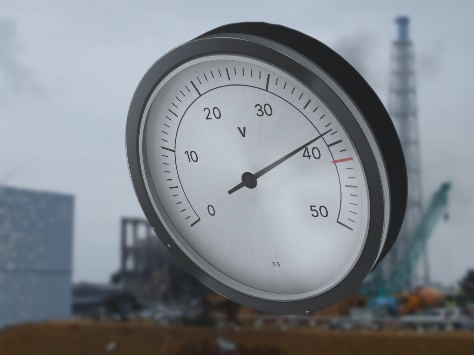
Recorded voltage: 38.5 V
